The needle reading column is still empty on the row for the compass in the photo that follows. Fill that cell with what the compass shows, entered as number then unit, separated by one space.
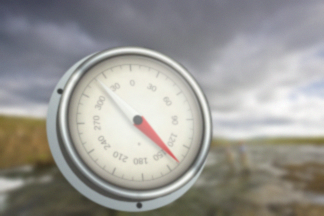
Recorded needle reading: 140 °
